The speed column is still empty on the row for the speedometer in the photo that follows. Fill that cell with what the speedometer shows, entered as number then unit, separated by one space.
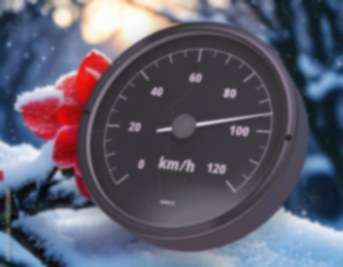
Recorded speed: 95 km/h
